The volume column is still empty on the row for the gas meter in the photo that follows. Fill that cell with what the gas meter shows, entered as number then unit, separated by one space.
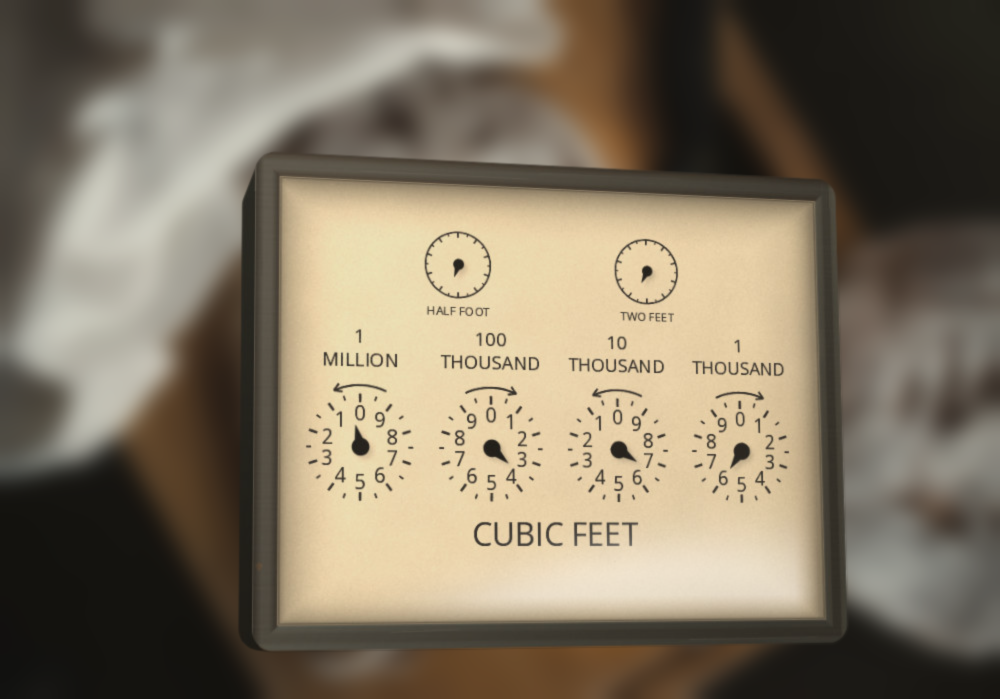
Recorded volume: 36600 ft³
